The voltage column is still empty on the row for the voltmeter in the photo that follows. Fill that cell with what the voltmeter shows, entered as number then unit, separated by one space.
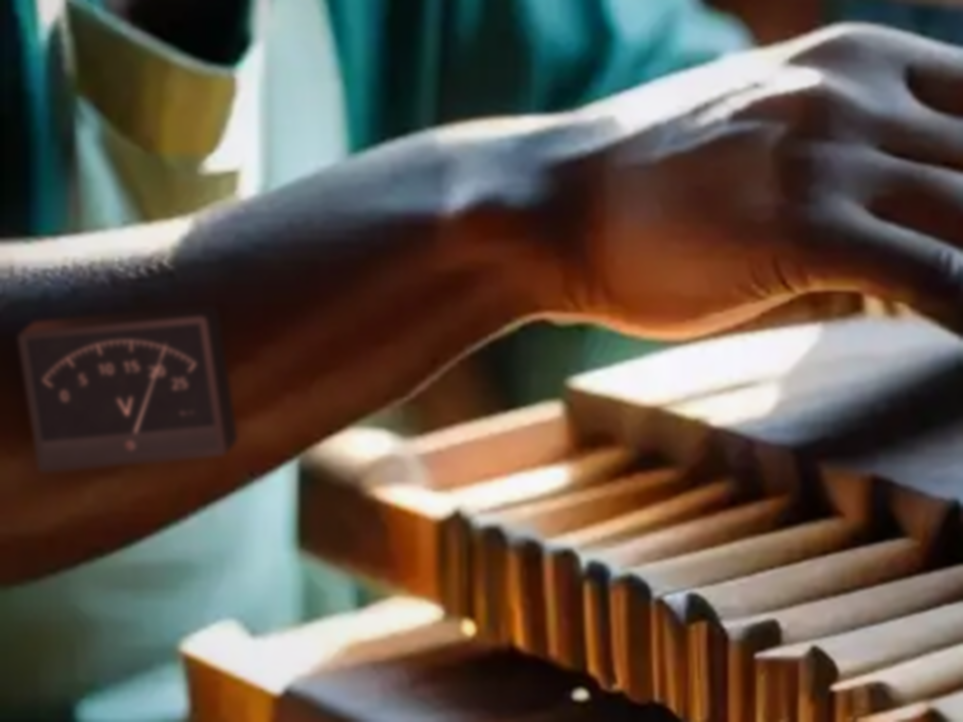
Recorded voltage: 20 V
